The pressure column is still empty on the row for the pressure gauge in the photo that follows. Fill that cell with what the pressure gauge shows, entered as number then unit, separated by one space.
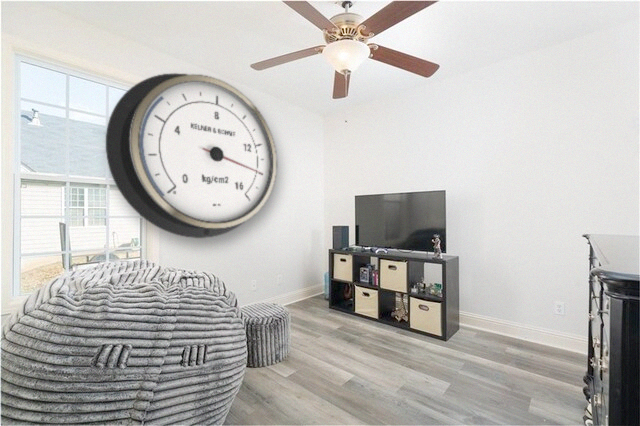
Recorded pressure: 14 kg/cm²
